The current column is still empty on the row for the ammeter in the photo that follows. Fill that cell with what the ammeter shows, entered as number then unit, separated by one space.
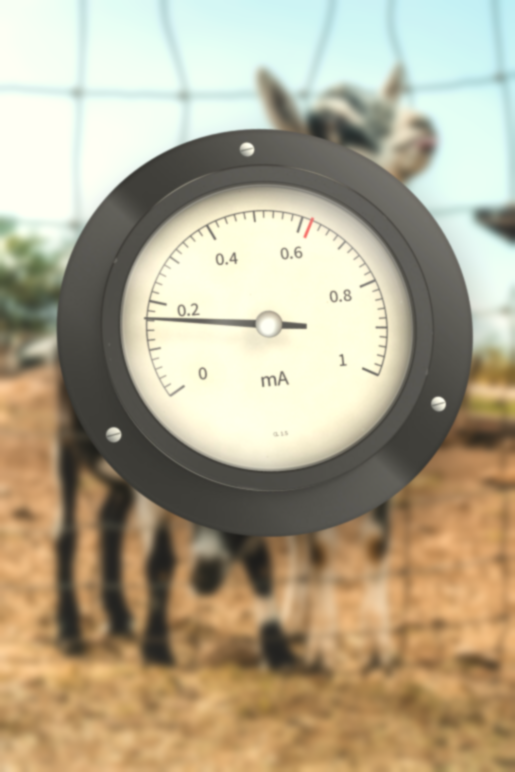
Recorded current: 0.16 mA
